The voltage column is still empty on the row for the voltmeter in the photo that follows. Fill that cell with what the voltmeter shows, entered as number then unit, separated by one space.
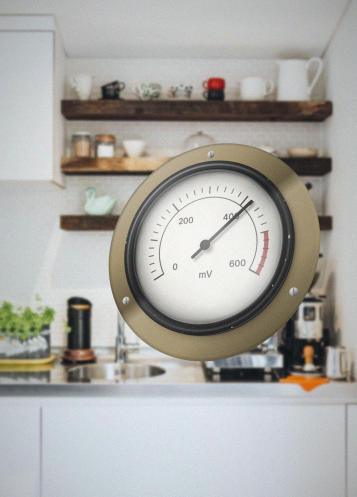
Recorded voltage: 420 mV
